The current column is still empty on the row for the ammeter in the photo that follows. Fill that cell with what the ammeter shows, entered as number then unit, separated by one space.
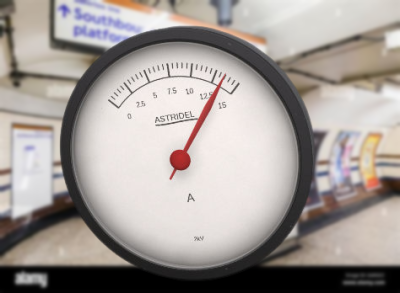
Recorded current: 13.5 A
